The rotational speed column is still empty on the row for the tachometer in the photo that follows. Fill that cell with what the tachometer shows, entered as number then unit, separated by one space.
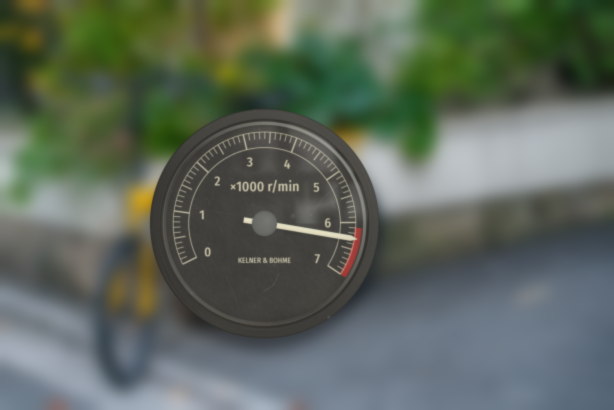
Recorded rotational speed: 6300 rpm
